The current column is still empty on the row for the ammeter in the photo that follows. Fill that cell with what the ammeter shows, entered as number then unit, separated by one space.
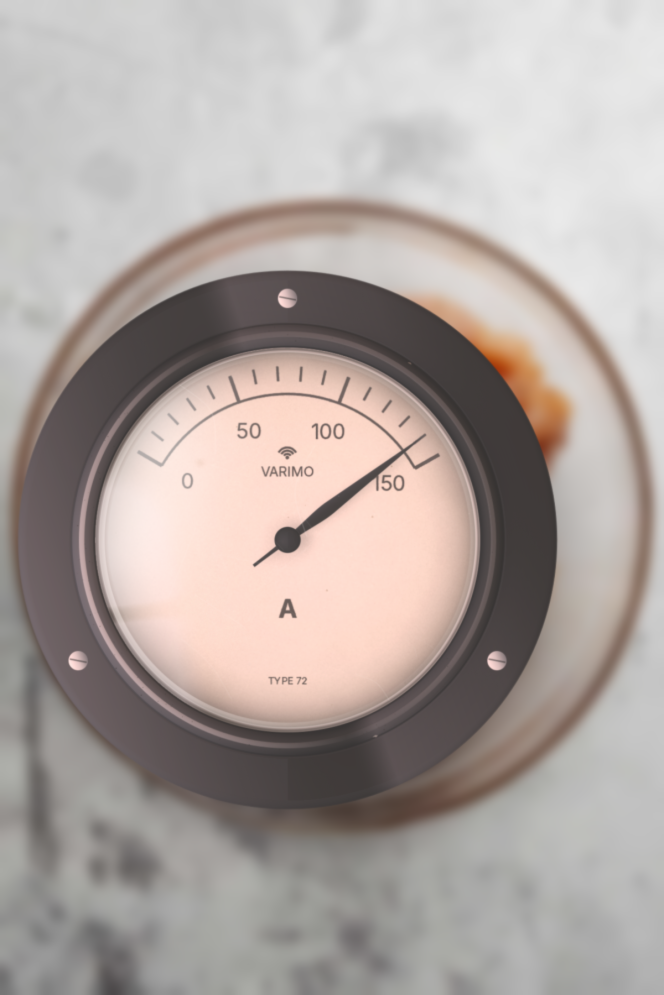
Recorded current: 140 A
